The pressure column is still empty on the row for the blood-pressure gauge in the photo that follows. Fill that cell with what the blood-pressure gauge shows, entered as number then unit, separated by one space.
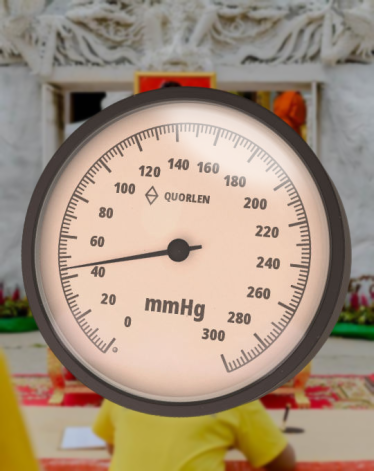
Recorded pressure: 44 mmHg
